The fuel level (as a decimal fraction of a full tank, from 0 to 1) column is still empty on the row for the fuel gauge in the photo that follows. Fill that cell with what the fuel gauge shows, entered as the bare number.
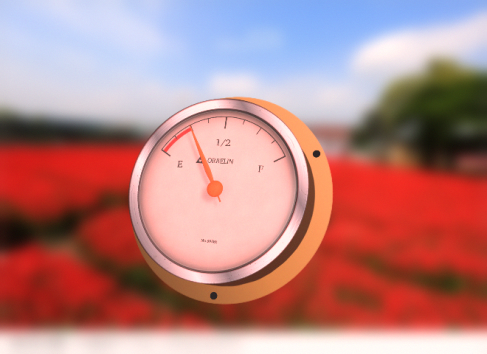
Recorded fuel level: 0.25
